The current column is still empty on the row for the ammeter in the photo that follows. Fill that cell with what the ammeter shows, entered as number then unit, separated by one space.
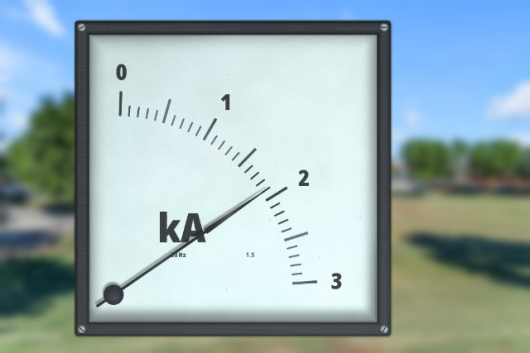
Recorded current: 1.9 kA
